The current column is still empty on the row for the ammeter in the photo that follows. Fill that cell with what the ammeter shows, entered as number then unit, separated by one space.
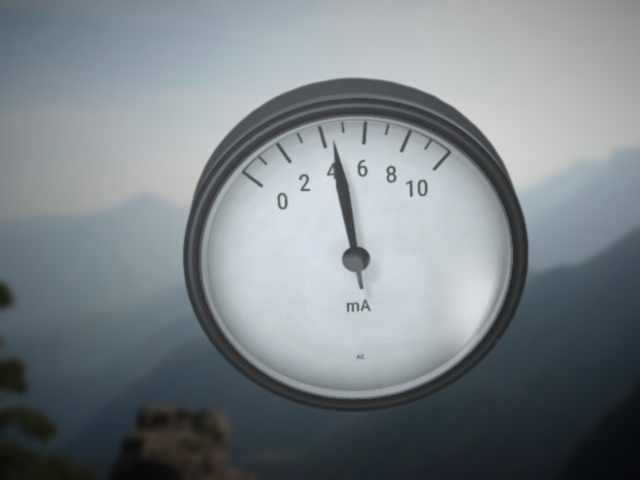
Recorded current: 4.5 mA
